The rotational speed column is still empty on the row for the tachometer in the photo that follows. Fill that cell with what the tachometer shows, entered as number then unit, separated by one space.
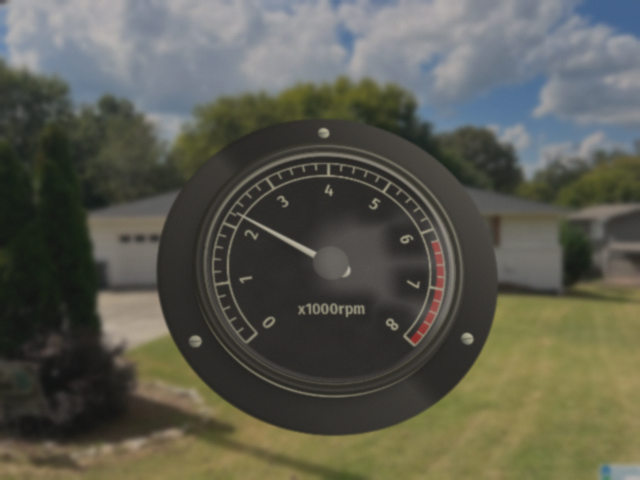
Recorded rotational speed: 2200 rpm
